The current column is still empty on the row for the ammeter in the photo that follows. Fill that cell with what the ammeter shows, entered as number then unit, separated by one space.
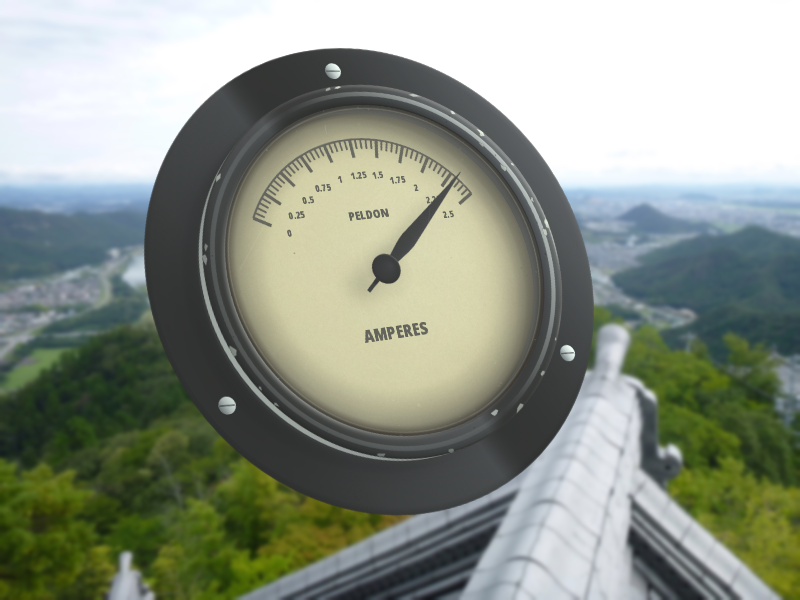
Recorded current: 2.3 A
